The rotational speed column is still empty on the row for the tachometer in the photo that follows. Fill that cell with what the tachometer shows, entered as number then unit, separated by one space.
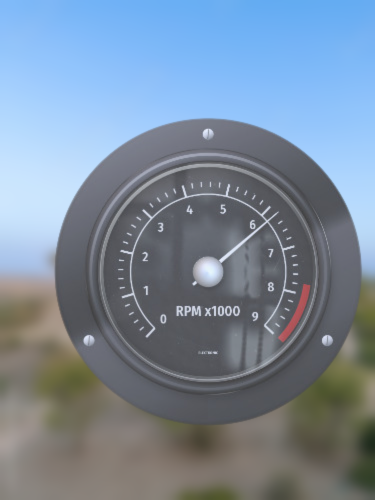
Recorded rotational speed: 6200 rpm
